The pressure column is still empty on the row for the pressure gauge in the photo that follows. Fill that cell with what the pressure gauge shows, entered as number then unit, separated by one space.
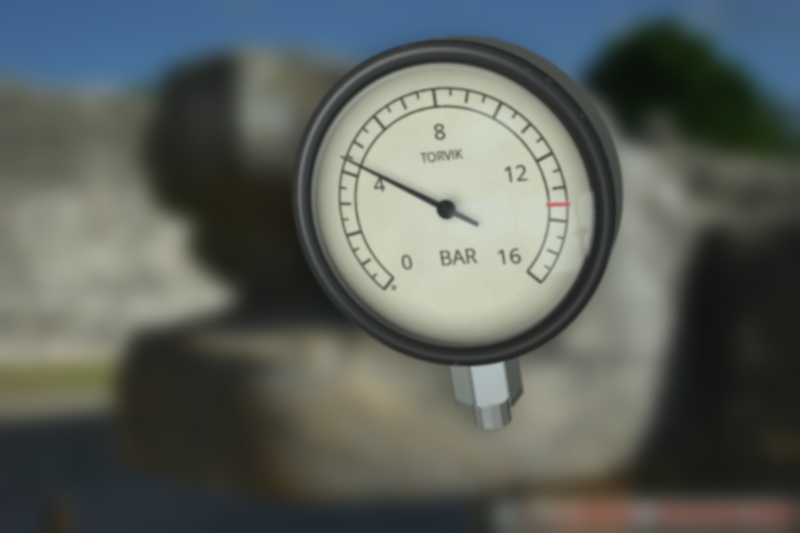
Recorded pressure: 4.5 bar
